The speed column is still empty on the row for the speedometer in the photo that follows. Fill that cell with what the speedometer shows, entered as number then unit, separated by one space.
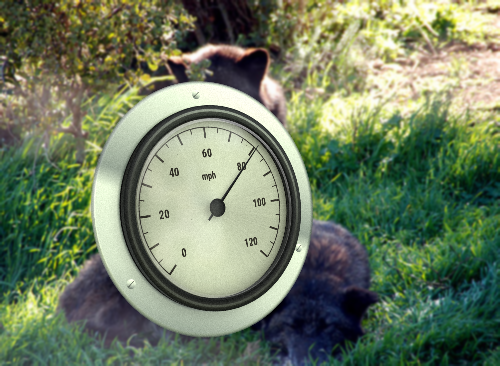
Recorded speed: 80 mph
